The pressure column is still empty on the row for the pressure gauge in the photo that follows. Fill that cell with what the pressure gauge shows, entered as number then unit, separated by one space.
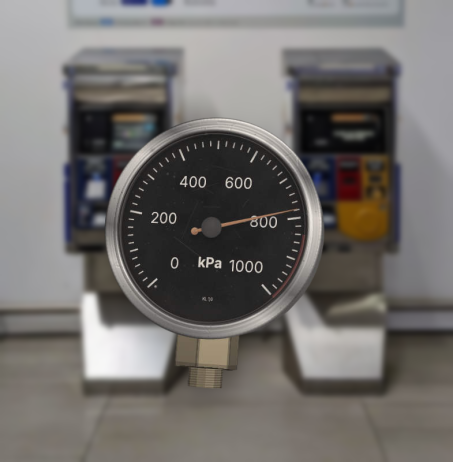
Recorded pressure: 780 kPa
